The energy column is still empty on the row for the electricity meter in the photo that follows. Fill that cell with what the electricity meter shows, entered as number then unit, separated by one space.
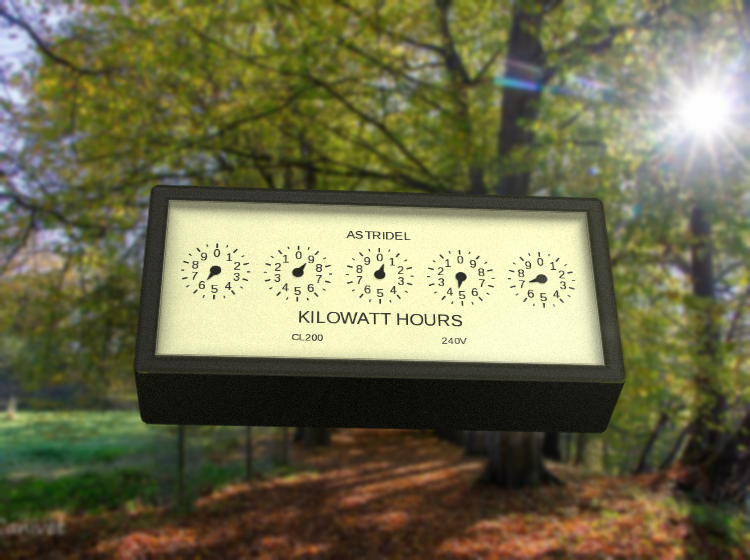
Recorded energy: 59047 kWh
